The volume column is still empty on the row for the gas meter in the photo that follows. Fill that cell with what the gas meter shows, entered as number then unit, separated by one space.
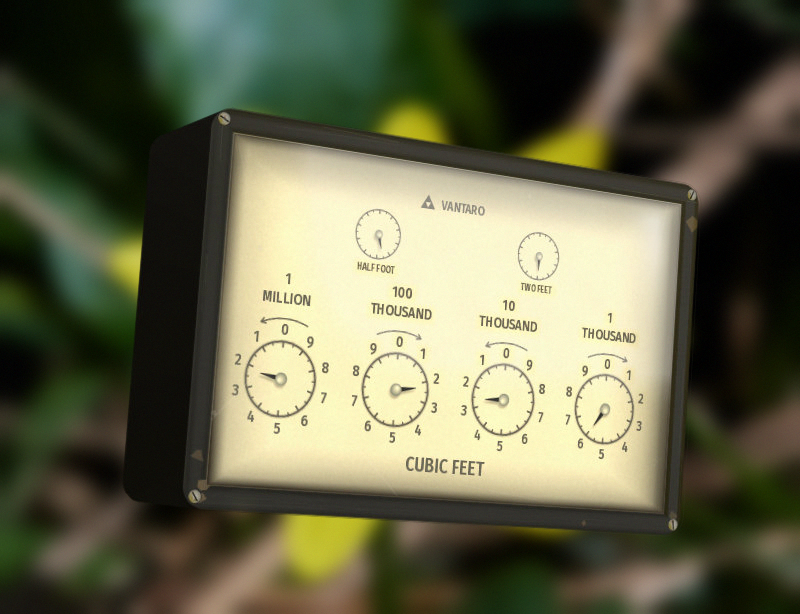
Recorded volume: 222600 ft³
